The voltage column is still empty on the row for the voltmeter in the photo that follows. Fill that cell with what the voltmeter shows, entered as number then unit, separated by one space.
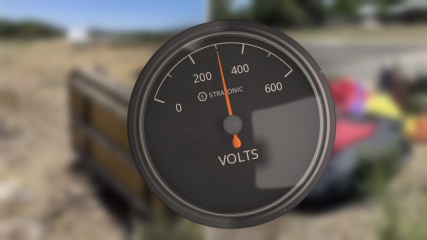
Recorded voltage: 300 V
